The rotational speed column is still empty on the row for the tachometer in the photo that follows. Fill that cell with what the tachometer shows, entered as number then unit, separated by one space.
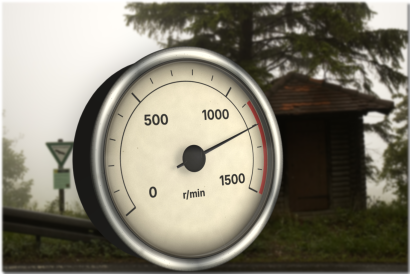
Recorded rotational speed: 1200 rpm
